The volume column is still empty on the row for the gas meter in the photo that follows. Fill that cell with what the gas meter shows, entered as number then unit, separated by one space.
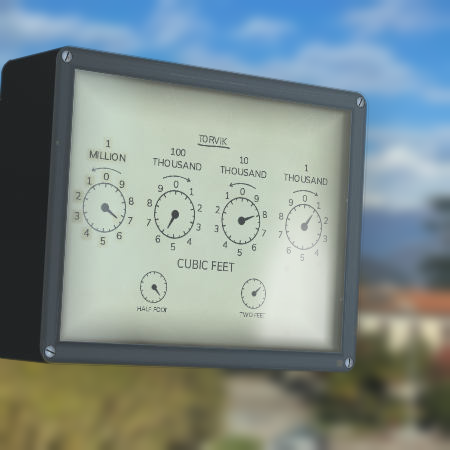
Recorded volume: 658100 ft³
